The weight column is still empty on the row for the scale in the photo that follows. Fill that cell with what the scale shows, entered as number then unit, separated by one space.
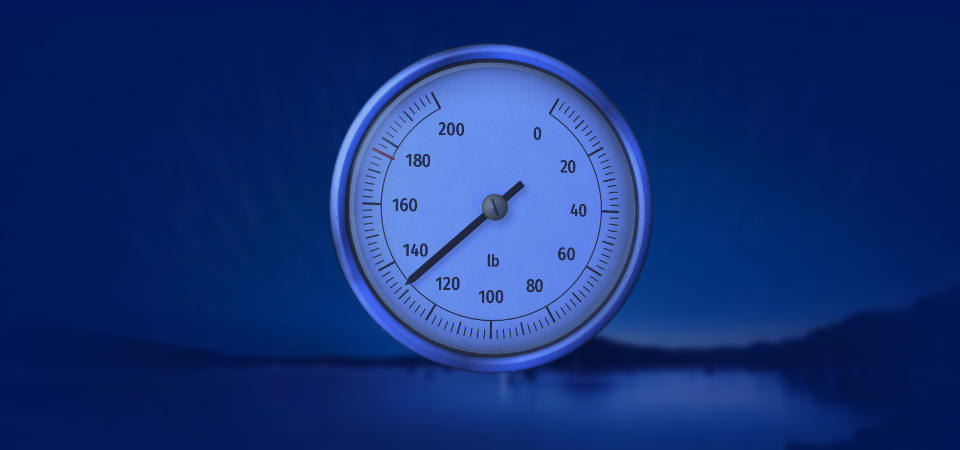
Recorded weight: 132 lb
